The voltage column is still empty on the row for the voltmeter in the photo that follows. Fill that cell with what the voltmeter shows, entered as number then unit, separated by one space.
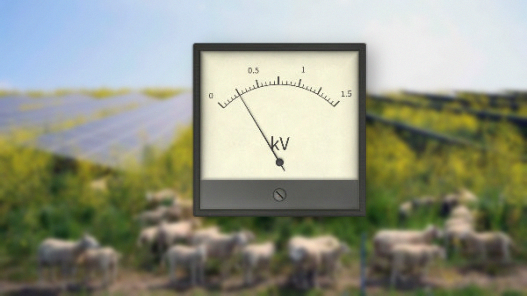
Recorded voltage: 0.25 kV
